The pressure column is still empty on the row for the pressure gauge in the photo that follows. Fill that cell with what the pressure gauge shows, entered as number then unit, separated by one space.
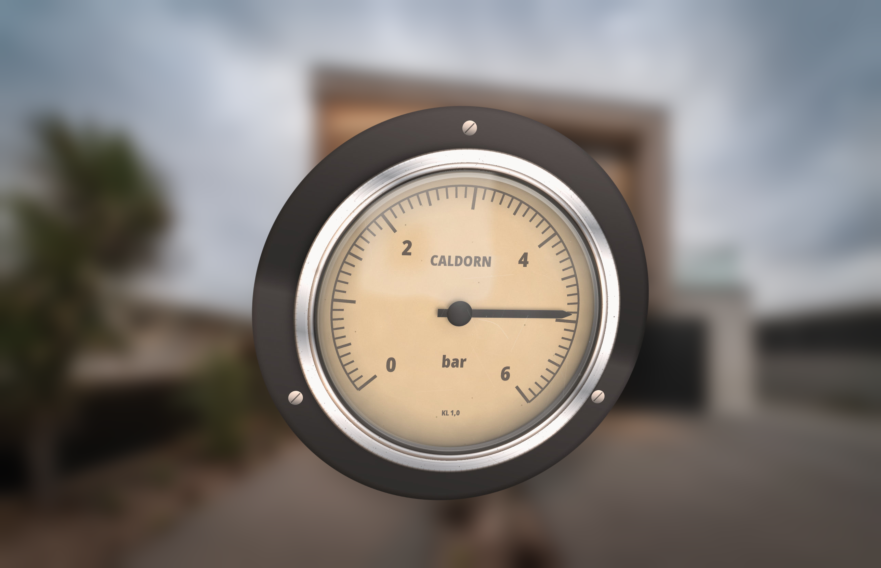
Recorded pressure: 4.9 bar
